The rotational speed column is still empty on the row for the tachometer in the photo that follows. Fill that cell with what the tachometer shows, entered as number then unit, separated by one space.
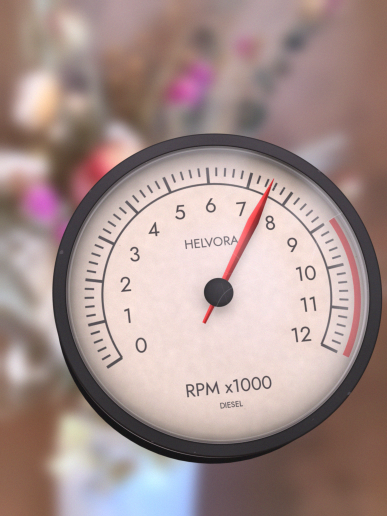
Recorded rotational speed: 7500 rpm
